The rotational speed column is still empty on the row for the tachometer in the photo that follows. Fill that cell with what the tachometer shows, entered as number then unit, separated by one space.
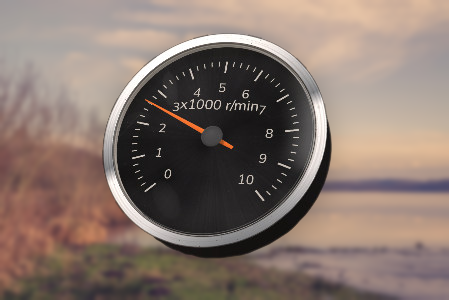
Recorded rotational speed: 2600 rpm
